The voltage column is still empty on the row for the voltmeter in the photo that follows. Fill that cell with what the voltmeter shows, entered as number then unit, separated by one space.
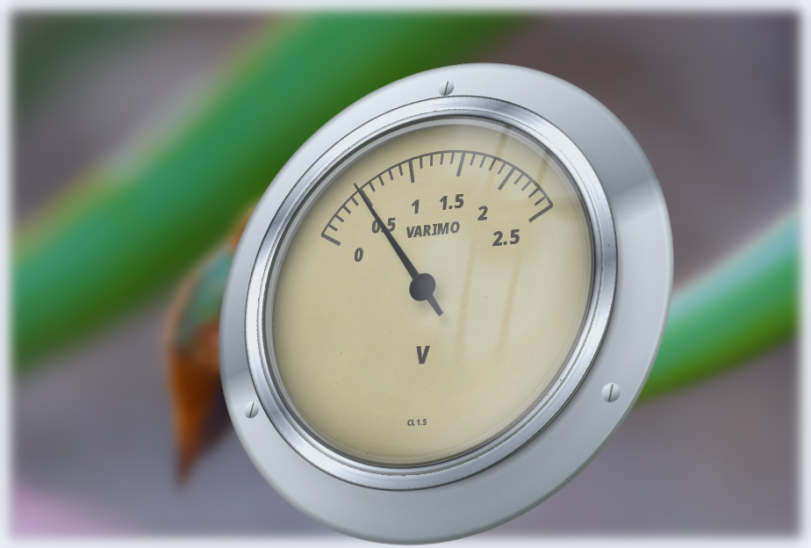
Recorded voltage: 0.5 V
